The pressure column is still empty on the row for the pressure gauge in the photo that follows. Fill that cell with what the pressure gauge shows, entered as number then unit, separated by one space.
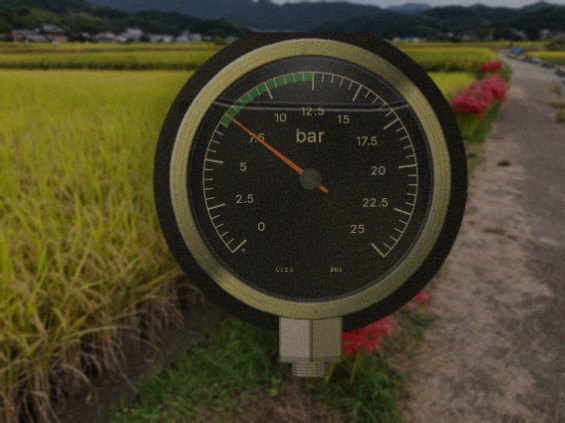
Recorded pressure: 7.5 bar
